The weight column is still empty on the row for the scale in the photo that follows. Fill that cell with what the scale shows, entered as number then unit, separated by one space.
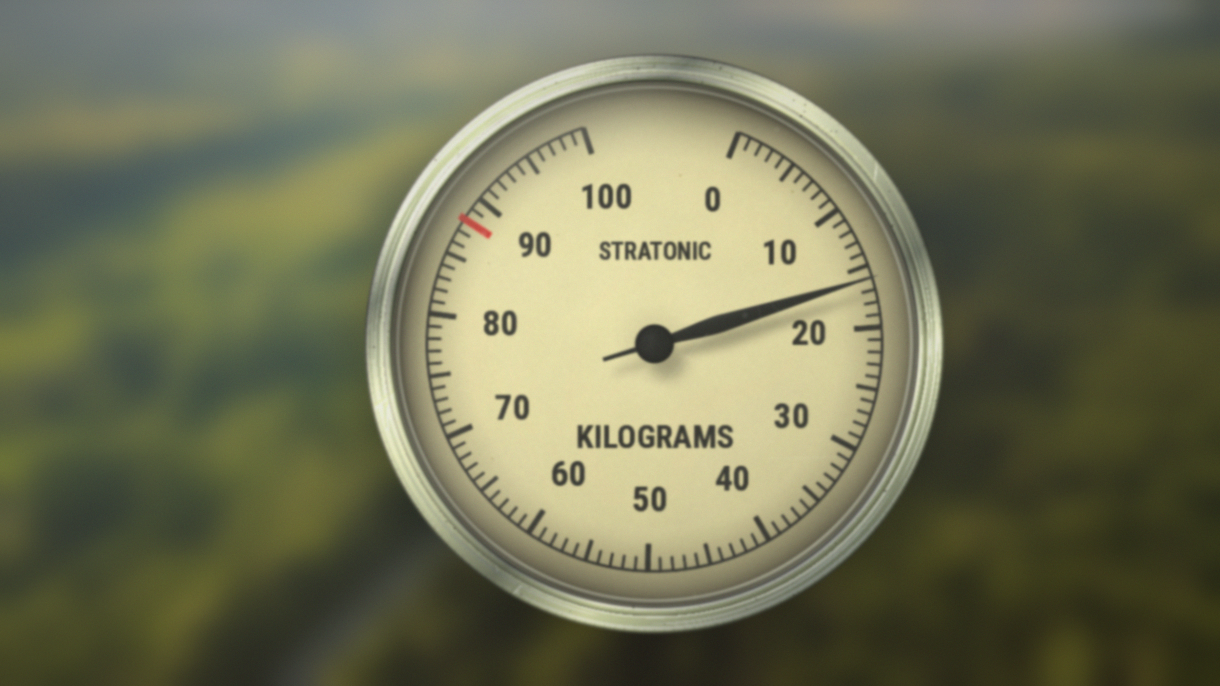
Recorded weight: 16 kg
